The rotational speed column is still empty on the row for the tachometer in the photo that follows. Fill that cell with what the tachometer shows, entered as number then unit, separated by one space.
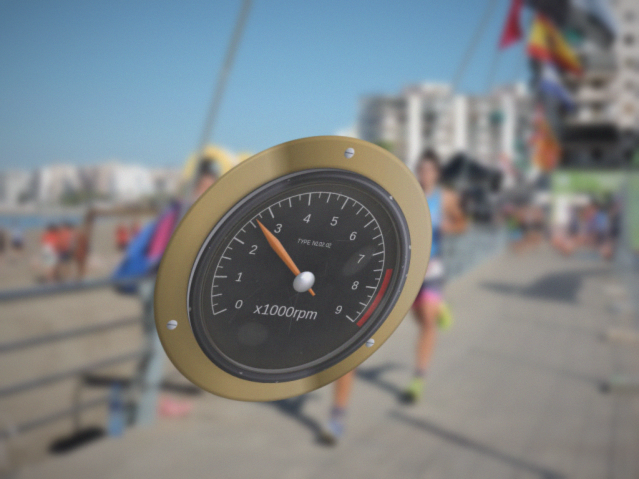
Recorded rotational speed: 2625 rpm
